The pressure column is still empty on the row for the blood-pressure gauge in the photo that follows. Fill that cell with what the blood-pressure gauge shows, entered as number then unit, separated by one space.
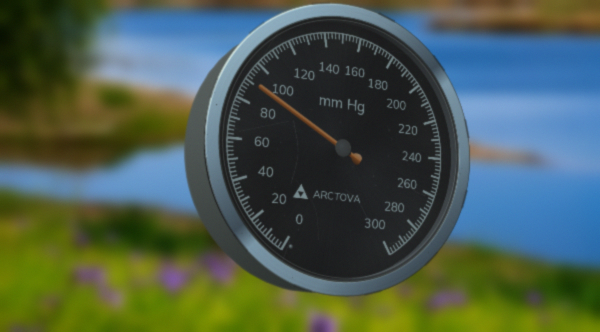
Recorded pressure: 90 mmHg
